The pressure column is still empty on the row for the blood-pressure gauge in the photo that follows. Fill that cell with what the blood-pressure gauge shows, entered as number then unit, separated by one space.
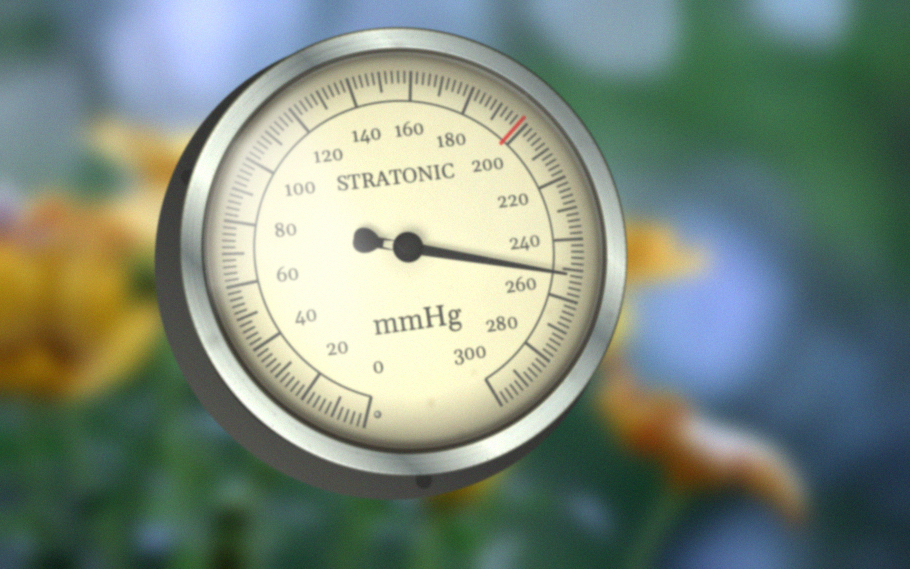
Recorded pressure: 252 mmHg
